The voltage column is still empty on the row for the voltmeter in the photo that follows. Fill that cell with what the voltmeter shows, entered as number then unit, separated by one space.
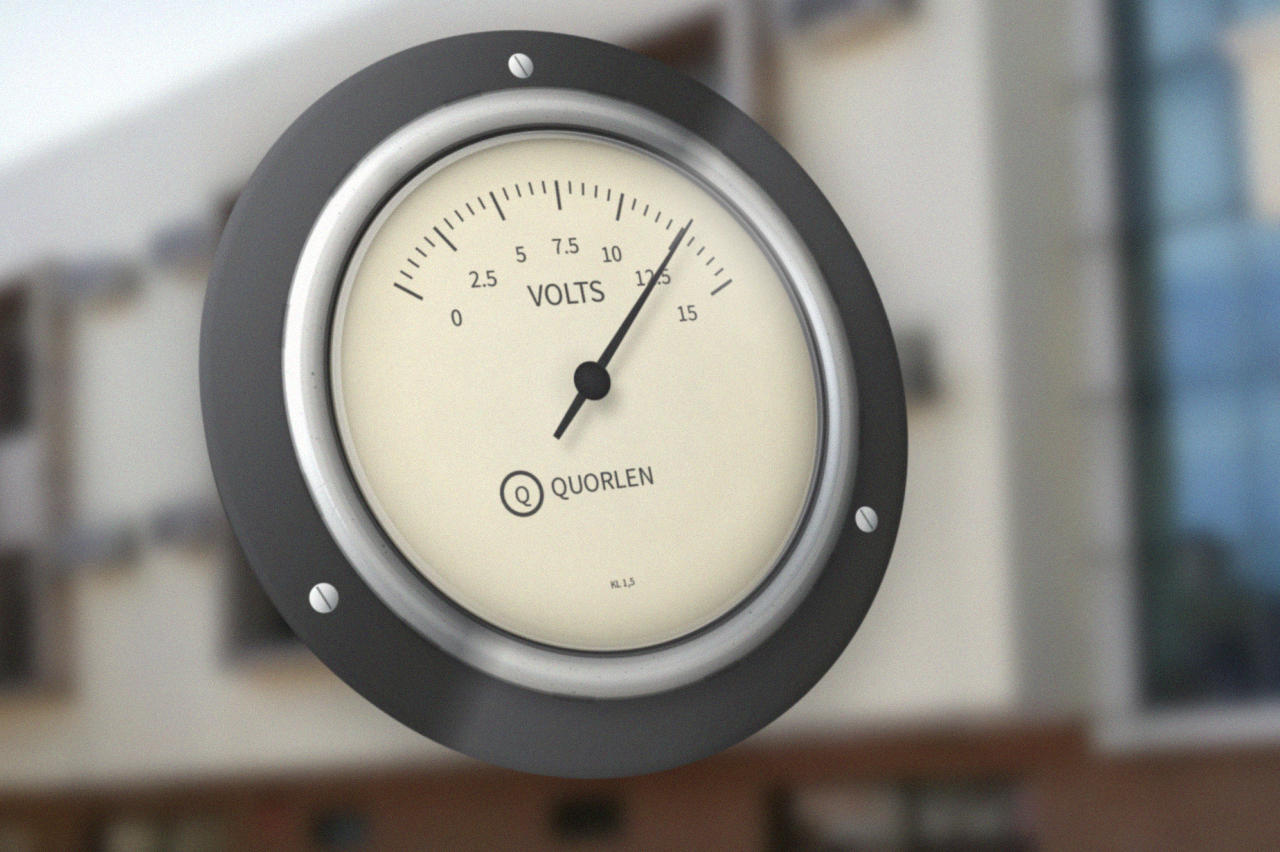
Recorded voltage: 12.5 V
